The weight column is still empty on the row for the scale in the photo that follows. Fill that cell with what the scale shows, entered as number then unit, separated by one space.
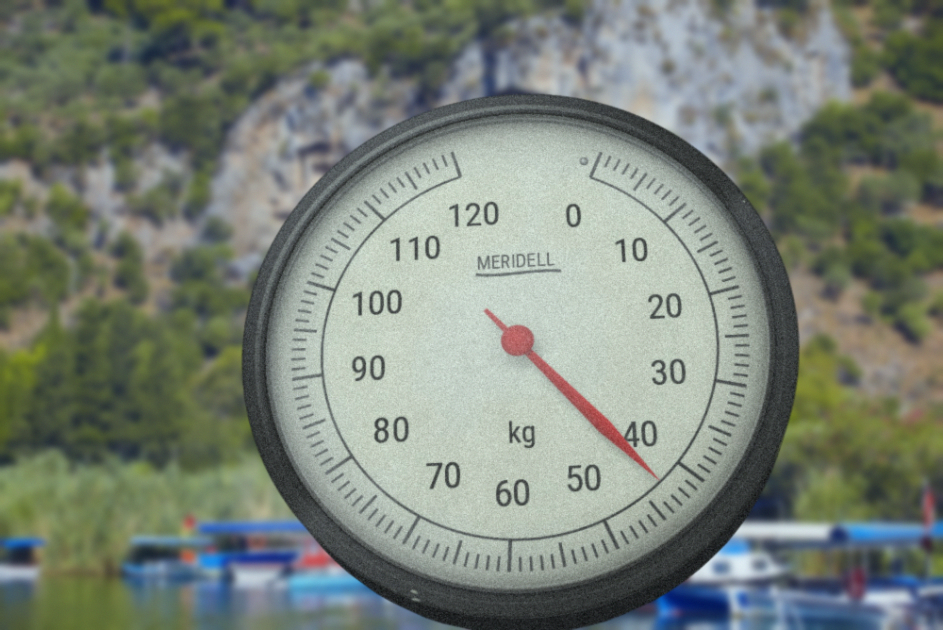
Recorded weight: 43 kg
